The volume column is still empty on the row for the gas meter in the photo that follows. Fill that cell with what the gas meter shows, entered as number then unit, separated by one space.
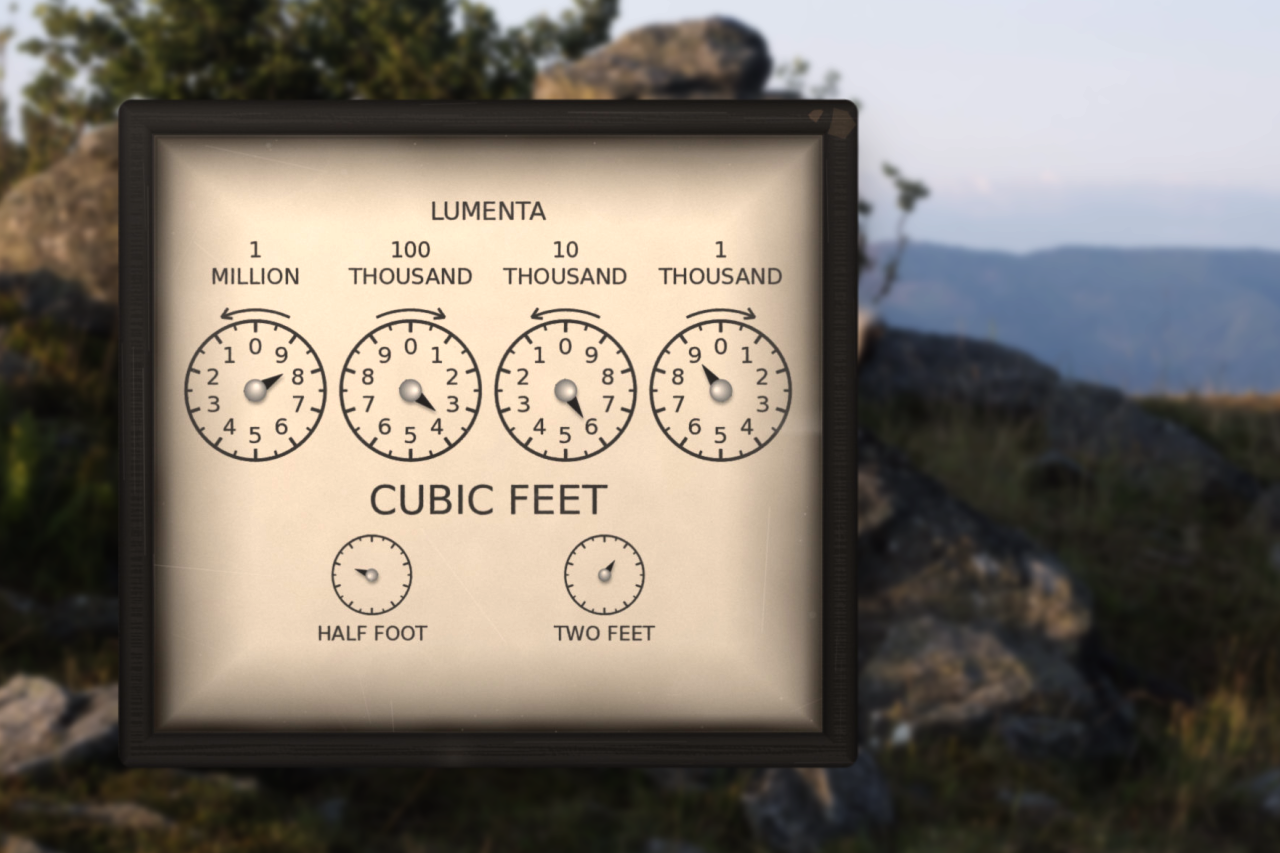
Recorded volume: 835900 ft³
